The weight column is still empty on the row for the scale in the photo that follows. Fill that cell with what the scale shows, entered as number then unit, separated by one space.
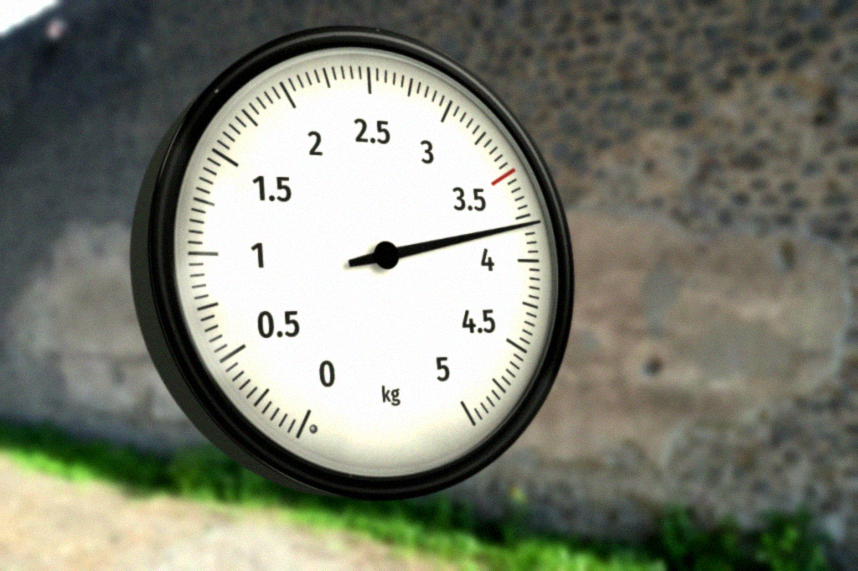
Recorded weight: 3.8 kg
